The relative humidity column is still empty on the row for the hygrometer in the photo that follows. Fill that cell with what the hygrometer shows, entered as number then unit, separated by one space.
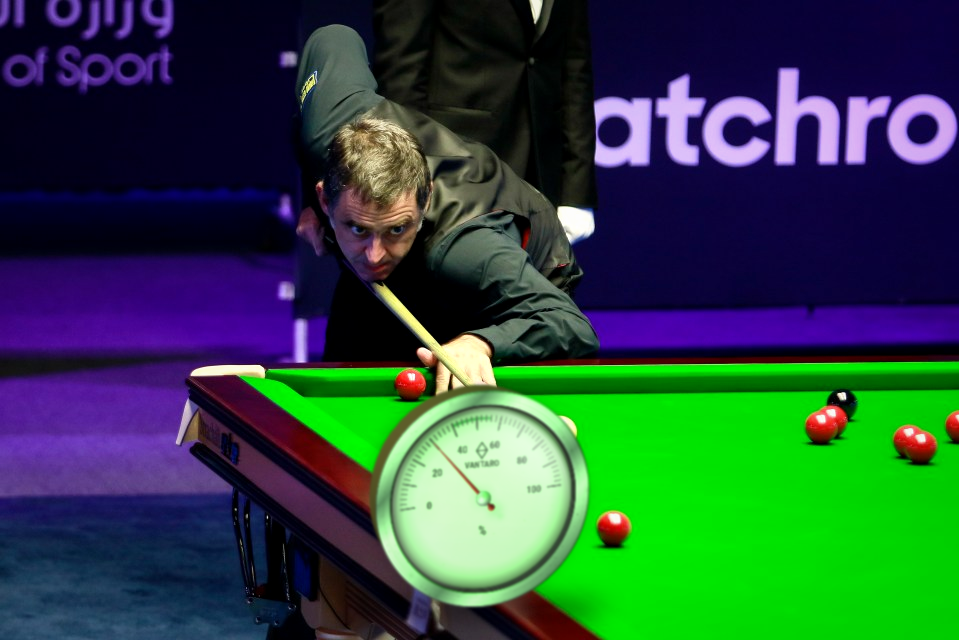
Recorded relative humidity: 30 %
